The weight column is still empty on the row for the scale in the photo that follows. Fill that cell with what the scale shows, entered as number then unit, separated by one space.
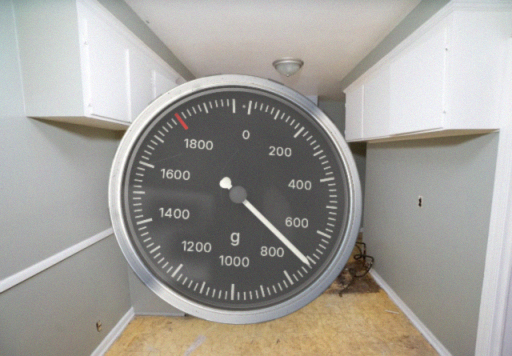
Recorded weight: 720 g
